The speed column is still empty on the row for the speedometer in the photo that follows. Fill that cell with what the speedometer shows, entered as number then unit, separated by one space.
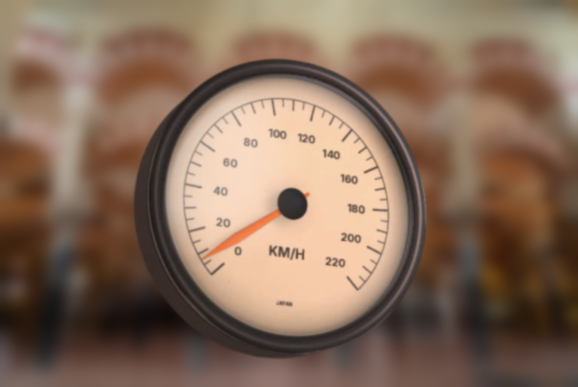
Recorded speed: 7.5 km/h
